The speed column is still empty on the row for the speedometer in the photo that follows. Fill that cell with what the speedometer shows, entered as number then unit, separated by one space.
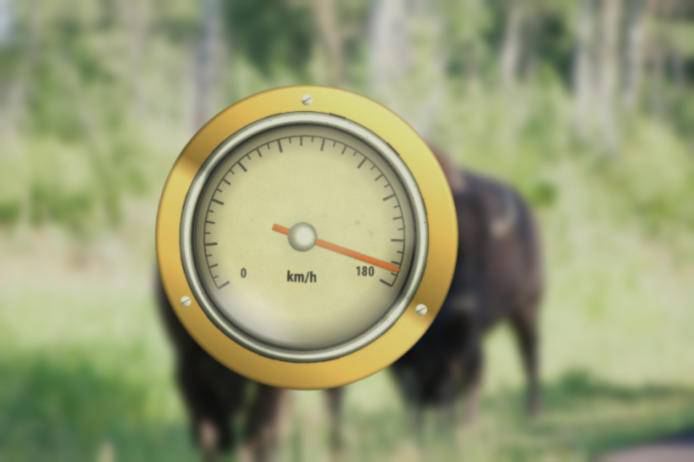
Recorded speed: 172.5 km/h
